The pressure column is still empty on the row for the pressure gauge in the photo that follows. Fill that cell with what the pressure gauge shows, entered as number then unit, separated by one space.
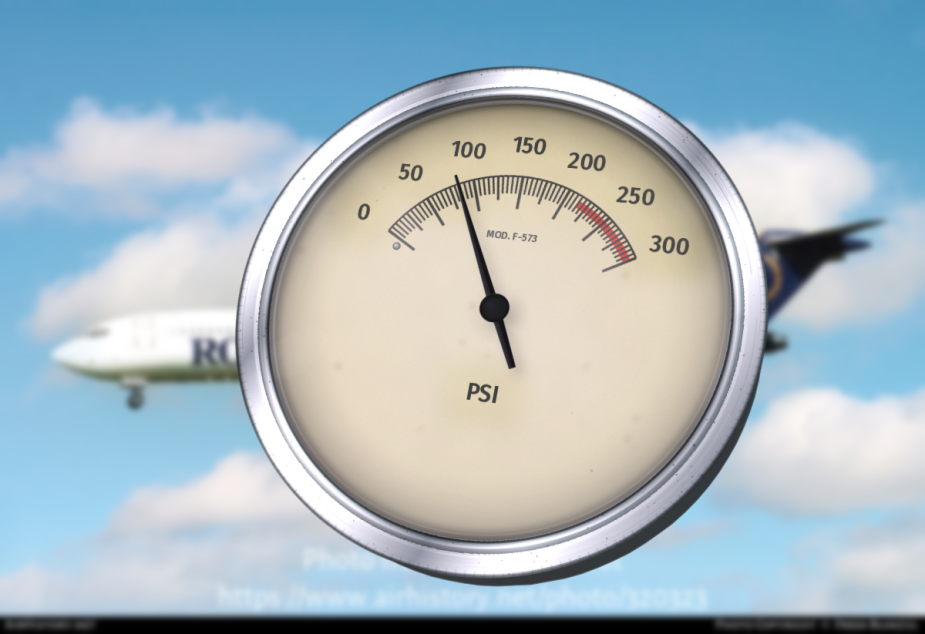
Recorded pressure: 85 psi
